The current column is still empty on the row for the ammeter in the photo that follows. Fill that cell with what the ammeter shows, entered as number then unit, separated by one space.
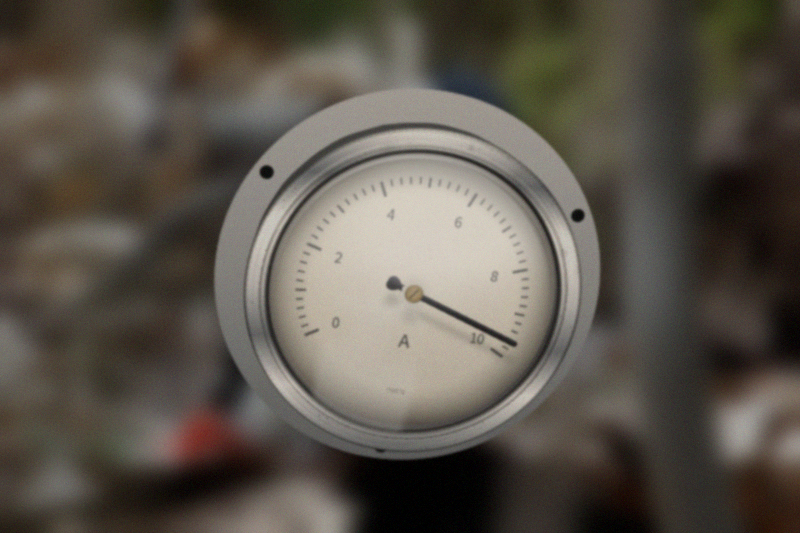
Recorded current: 9.6 A
